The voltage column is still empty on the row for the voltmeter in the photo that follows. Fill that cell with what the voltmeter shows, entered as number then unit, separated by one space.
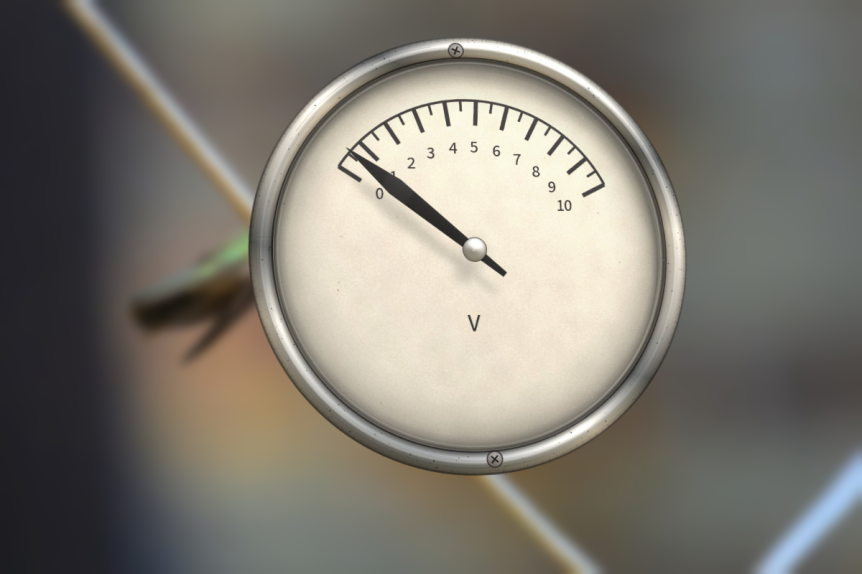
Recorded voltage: 0.5 V
